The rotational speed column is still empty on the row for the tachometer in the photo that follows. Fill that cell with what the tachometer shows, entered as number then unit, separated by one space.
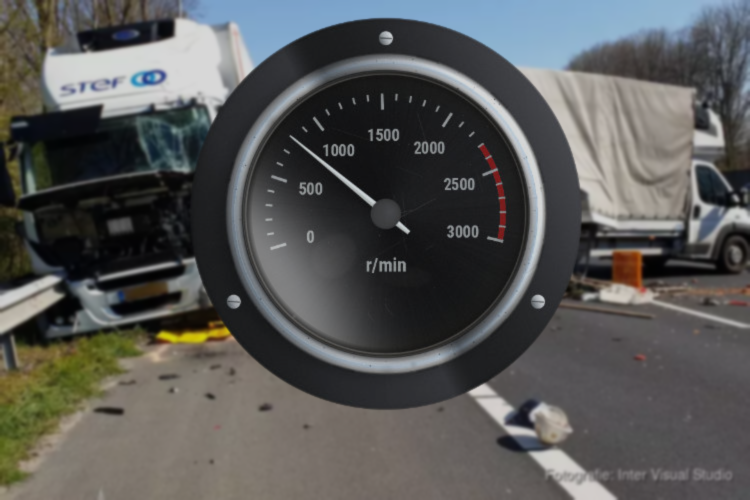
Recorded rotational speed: 800 rpm
